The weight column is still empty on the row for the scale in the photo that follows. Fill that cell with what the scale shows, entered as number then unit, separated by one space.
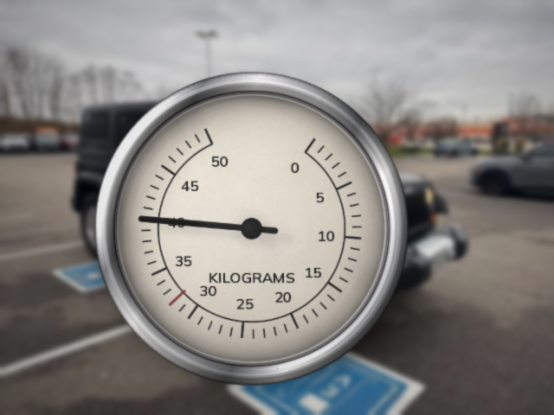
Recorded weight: 40 kg
